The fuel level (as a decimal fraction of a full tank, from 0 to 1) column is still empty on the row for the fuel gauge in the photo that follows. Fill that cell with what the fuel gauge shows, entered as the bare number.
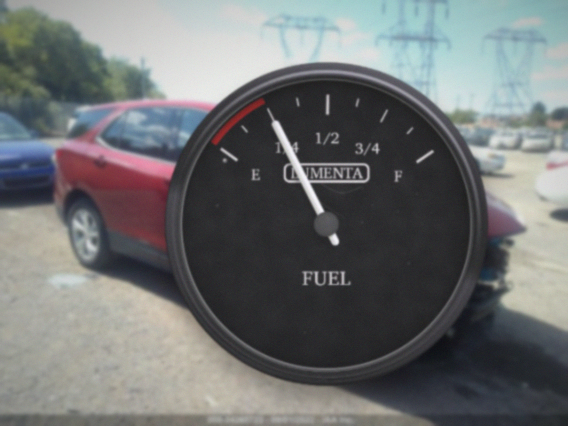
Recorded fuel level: 0.25
